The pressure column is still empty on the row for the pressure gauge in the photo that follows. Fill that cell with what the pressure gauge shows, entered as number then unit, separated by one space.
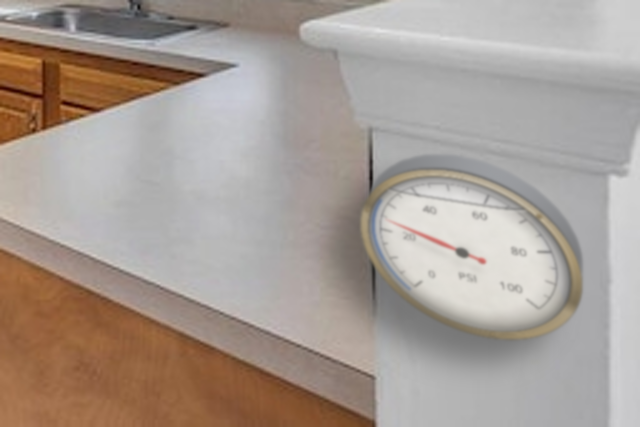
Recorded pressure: 25 psi
